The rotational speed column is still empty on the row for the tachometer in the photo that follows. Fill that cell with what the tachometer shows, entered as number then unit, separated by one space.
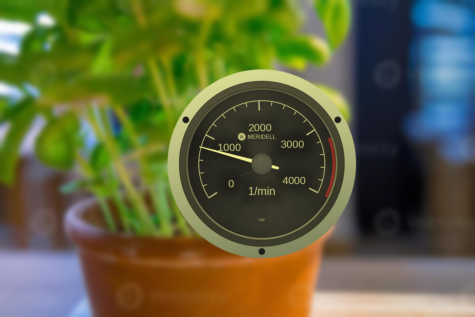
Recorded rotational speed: 800 rpm
